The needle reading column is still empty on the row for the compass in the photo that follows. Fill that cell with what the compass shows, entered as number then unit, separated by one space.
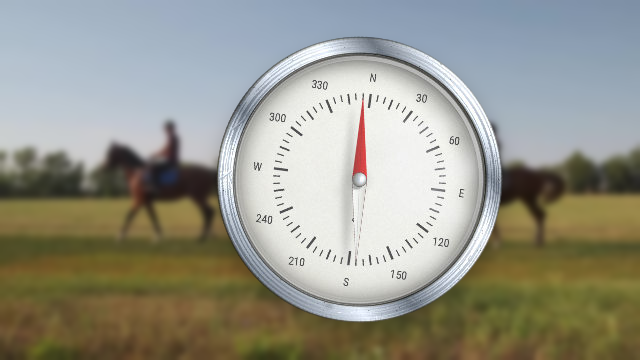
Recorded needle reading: 355 °
